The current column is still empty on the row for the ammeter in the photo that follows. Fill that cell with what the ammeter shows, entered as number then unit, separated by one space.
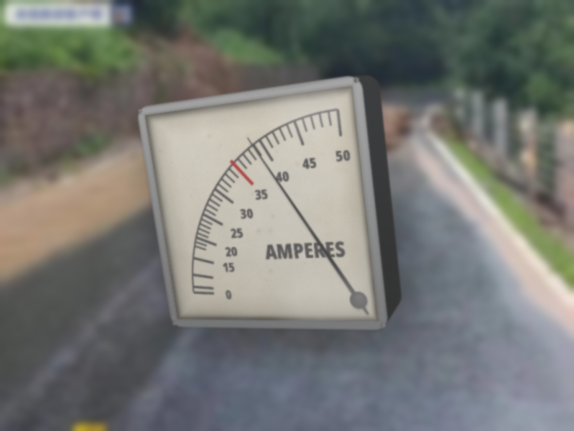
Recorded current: 39 A
